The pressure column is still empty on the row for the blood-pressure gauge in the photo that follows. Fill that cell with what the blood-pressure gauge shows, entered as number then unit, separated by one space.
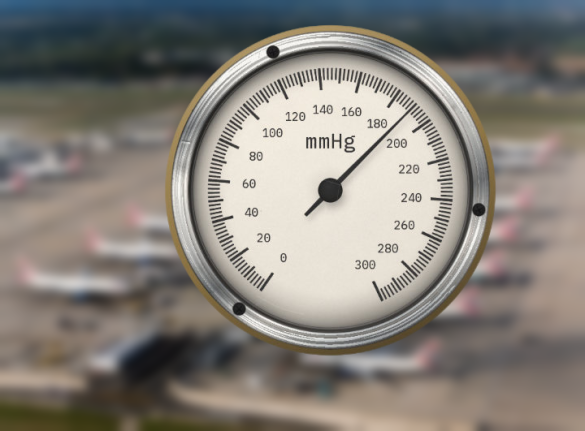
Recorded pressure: 190 mmHg
